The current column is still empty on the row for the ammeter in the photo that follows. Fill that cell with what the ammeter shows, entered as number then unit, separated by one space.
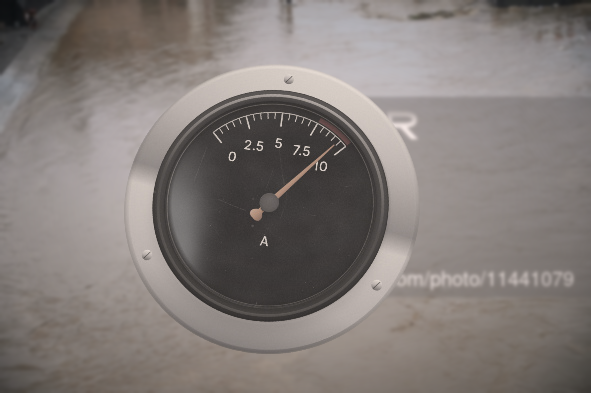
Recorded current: 9.5 A
